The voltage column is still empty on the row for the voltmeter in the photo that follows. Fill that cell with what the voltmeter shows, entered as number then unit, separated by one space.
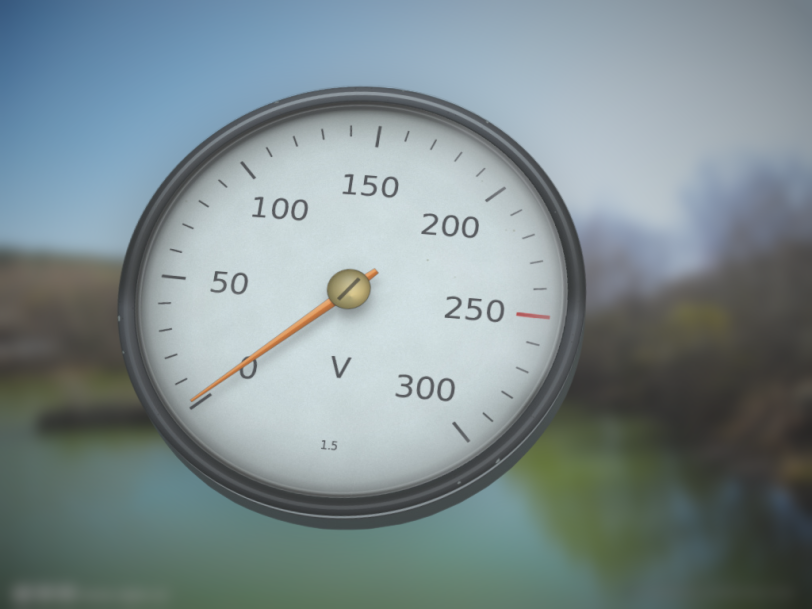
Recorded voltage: 0 V
